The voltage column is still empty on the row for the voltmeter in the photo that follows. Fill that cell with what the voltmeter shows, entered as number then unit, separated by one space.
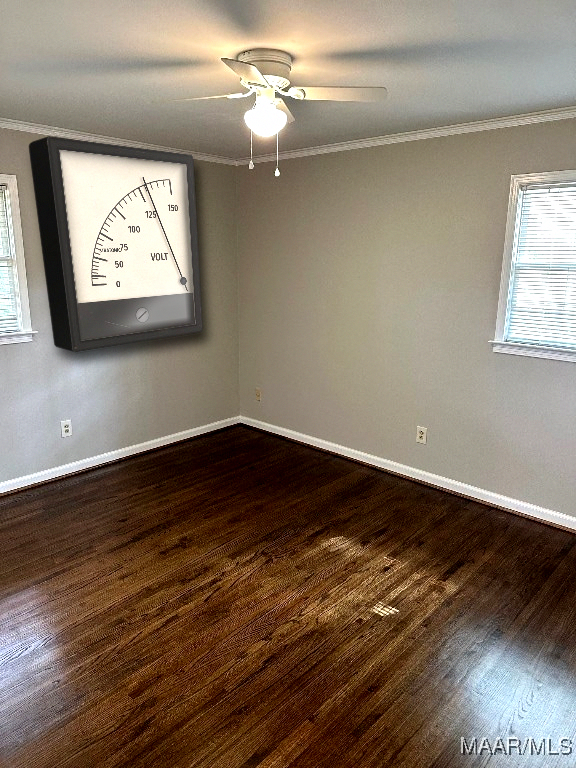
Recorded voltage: 130 V
